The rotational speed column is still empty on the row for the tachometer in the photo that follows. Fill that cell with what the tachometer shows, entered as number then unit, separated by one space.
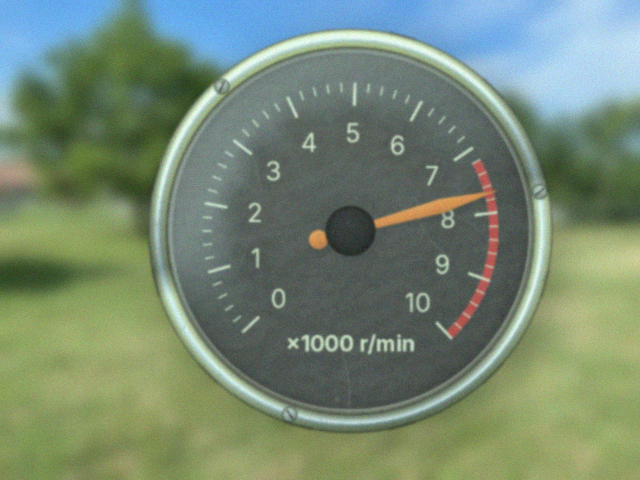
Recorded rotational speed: 7700 rpm
